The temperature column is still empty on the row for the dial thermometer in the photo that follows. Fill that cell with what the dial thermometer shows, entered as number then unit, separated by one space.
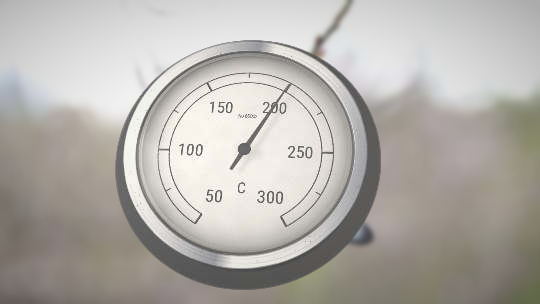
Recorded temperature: 200 °C
